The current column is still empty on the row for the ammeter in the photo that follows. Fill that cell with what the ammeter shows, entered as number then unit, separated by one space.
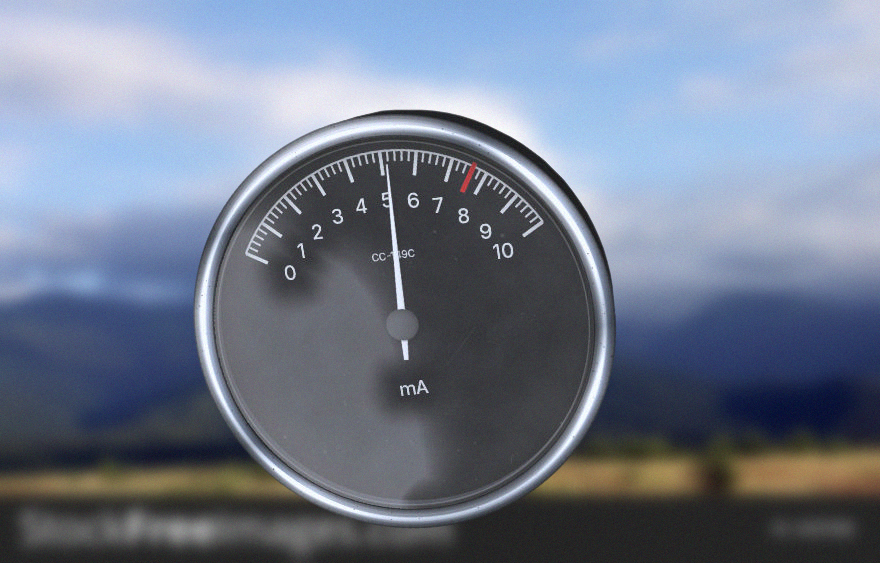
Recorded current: 5.2 mA
